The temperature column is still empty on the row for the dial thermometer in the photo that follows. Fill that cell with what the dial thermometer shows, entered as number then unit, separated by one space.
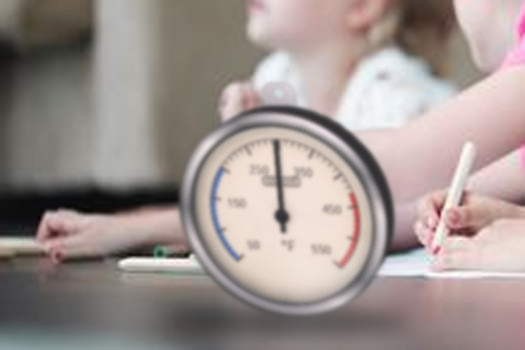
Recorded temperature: 300 °F
